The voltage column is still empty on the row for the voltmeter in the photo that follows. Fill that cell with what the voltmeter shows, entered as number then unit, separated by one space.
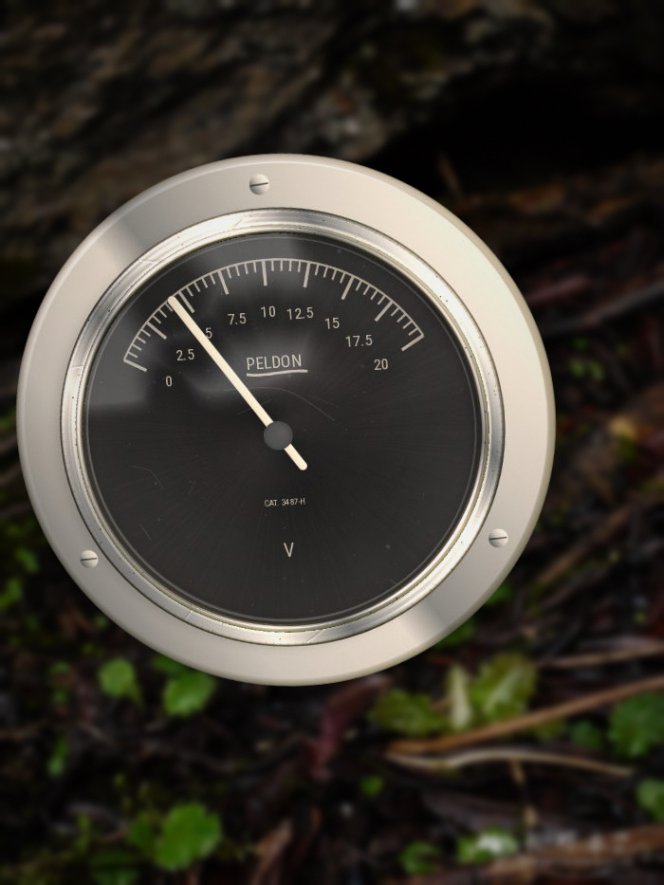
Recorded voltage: 4.5 V
